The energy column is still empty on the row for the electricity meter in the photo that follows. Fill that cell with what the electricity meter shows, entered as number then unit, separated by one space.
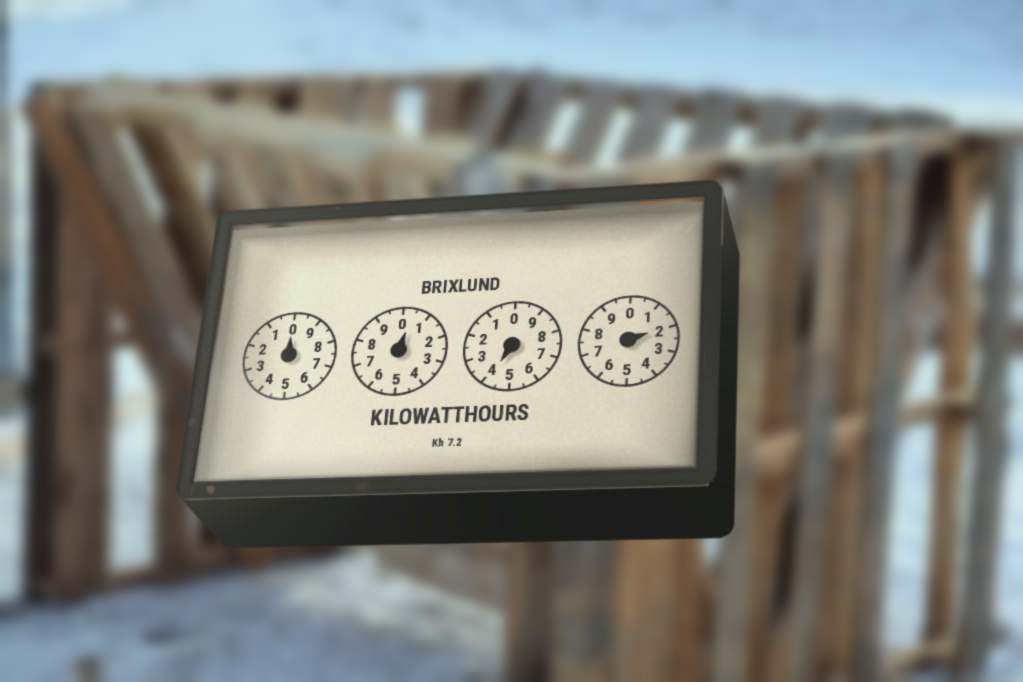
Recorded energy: 42 kWh
